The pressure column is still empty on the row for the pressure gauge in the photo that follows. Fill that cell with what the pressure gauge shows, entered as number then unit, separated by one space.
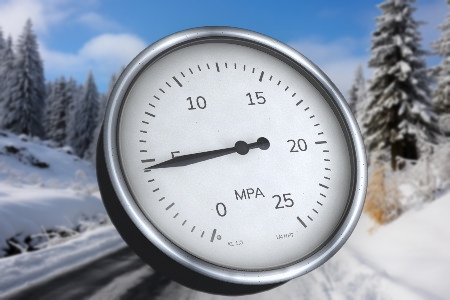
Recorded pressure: 4.5 MPa
